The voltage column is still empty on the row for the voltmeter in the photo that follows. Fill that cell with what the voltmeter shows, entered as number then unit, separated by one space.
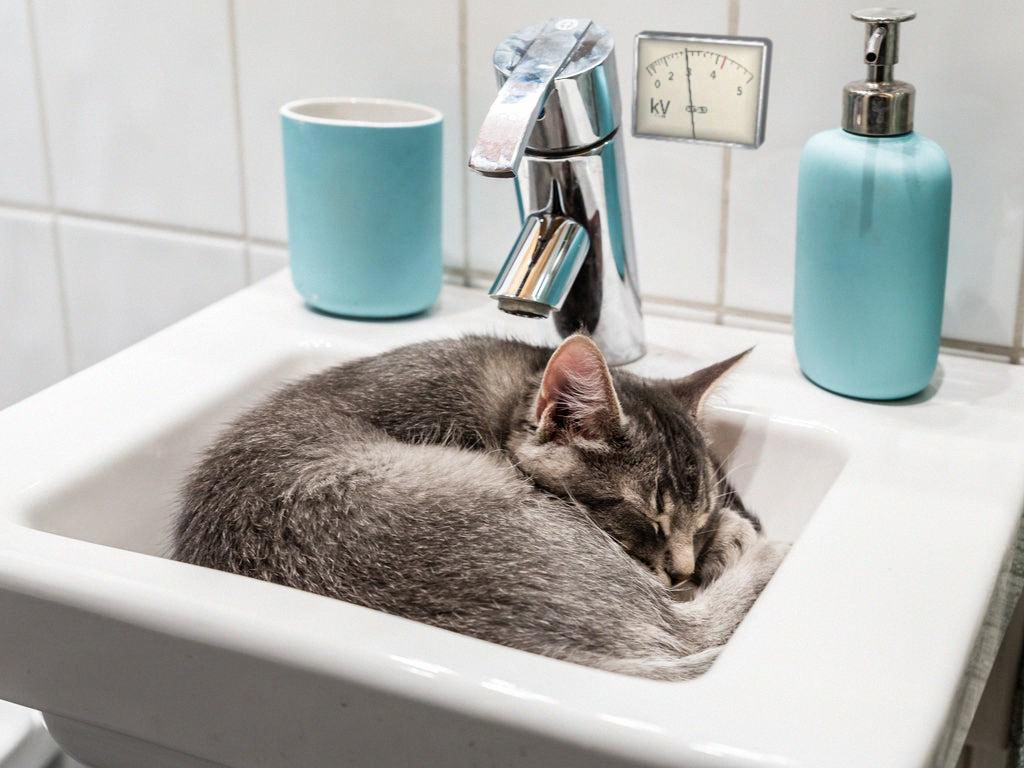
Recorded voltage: 3 kV
